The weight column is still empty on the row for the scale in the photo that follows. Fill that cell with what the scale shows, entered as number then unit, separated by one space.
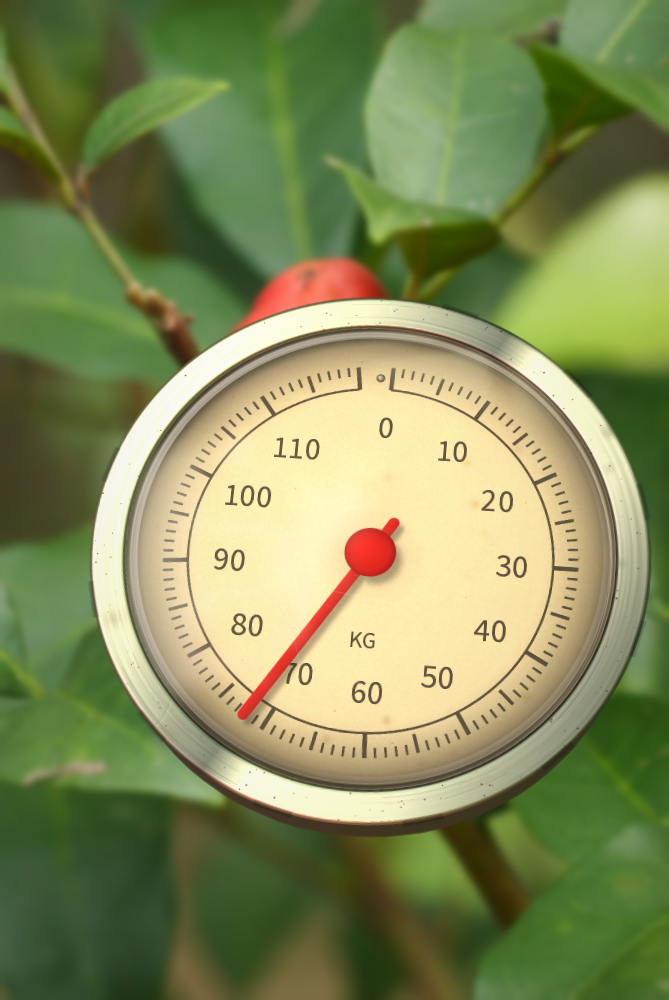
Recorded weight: 72 kg
